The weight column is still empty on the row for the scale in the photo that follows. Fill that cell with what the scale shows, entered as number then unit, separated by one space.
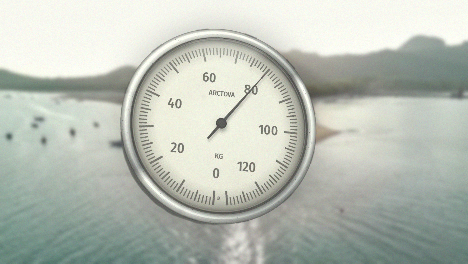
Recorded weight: 80 kg
